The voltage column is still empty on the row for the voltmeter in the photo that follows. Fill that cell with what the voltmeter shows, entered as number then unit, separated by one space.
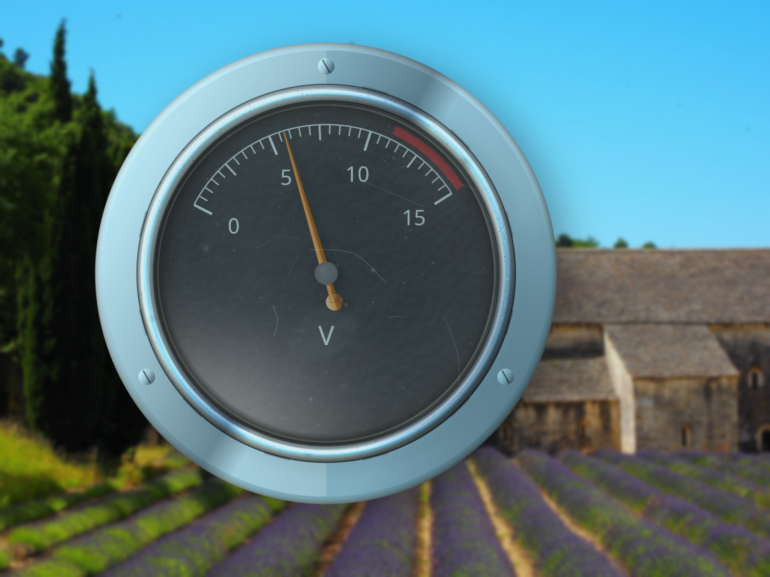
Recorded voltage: 5.75 V
